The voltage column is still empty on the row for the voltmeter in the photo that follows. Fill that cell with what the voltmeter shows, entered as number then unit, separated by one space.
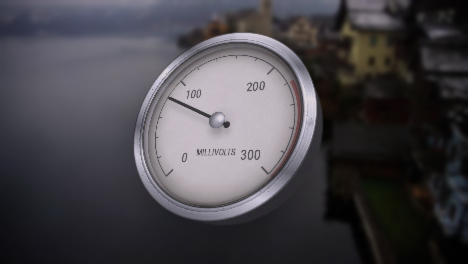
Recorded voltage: 80 mV
